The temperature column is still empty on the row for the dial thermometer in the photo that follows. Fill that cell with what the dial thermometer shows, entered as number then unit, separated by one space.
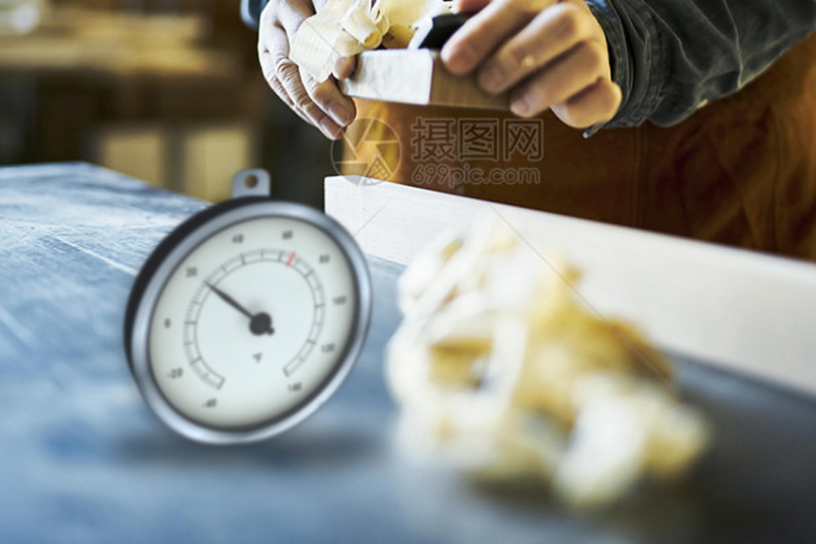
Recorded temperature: 20 °F
